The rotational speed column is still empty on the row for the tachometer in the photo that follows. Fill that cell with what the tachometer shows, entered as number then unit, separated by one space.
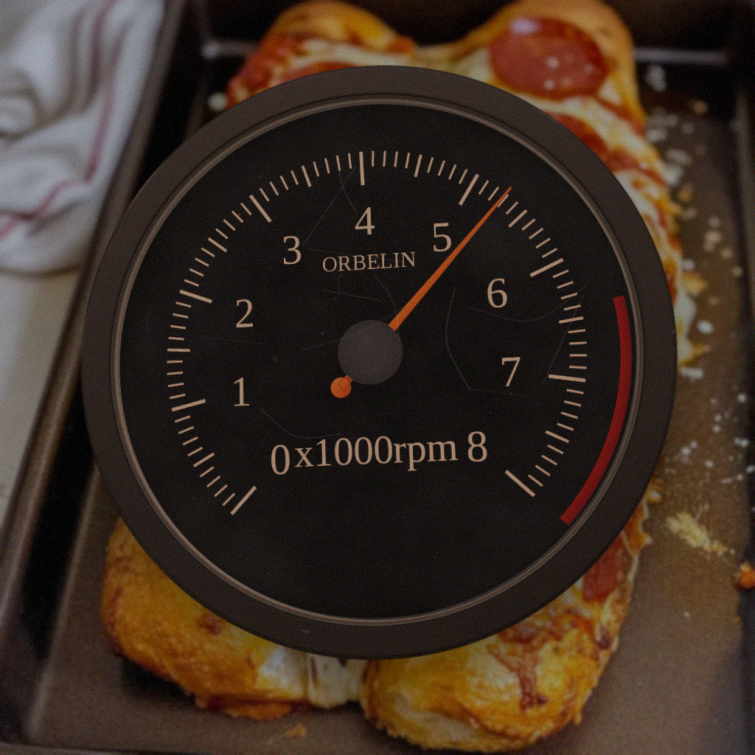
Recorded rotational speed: 5300 rpm
